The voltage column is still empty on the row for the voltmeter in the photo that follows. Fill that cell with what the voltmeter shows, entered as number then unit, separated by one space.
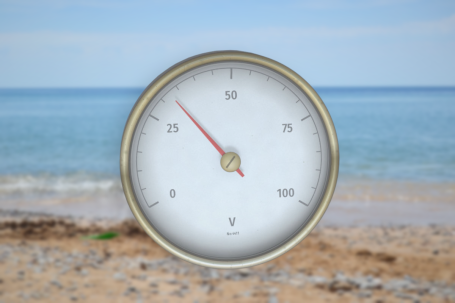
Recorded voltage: 32.5 V
